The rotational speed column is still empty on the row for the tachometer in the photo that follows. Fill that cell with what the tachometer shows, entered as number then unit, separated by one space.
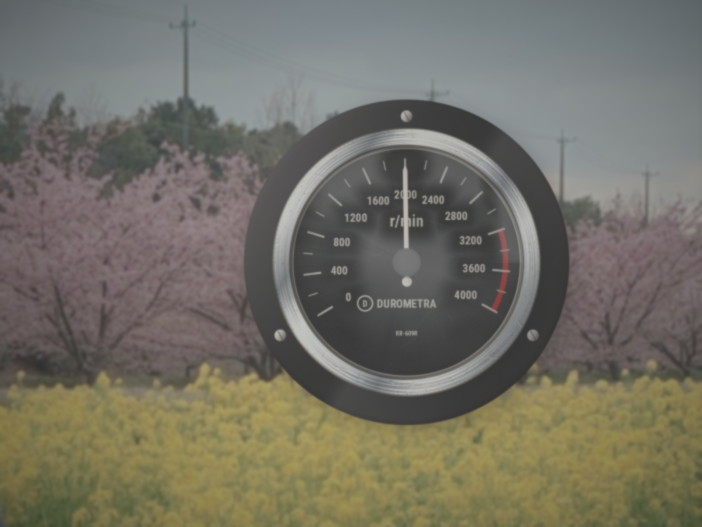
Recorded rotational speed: 2000 rpm
